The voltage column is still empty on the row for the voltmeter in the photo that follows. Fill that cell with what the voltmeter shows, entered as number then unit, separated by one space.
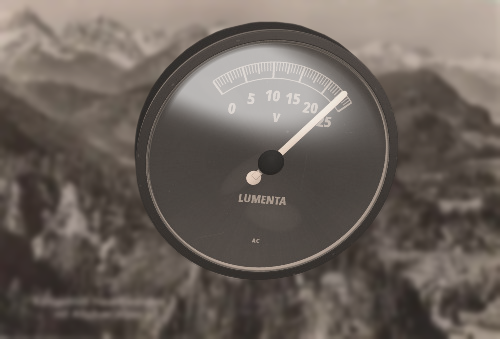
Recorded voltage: 22.5 V
